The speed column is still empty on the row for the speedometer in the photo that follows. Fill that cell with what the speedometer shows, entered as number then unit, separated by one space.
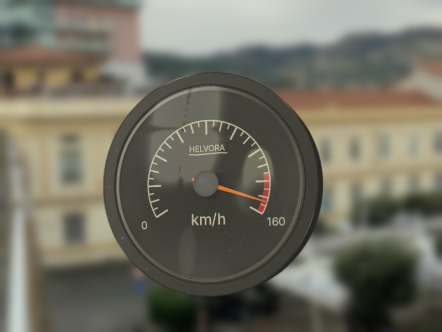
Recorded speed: 152.5 km/h
